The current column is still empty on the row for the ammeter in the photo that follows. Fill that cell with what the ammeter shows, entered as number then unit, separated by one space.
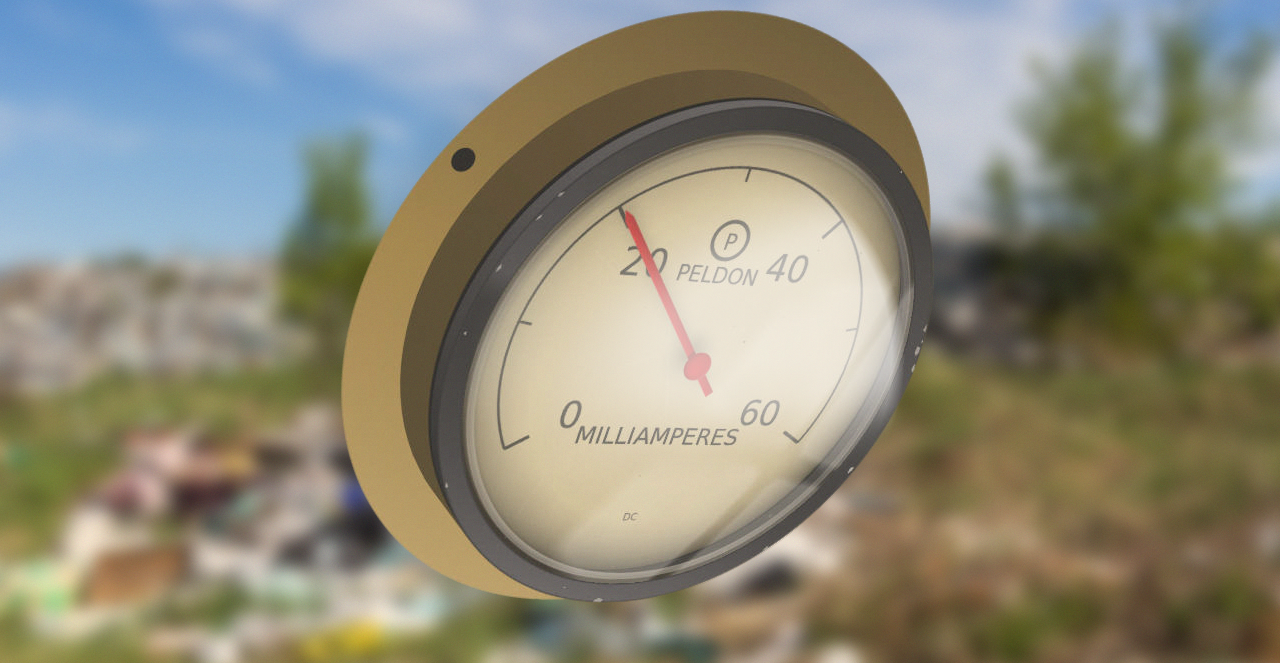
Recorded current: 20 mA
